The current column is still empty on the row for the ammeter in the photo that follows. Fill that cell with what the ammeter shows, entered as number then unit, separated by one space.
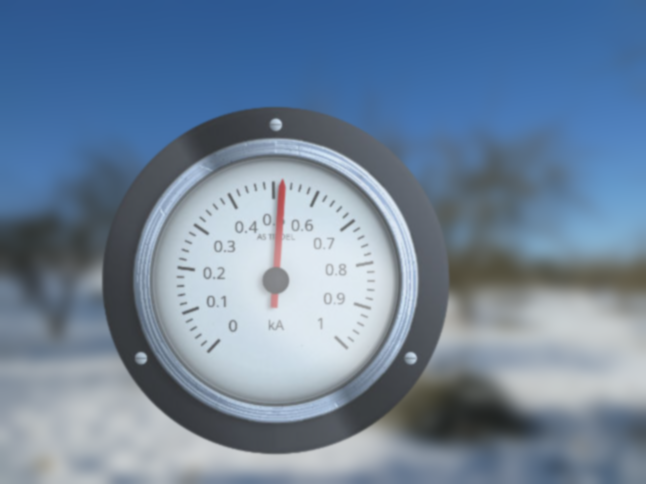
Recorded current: 0.52 kA
